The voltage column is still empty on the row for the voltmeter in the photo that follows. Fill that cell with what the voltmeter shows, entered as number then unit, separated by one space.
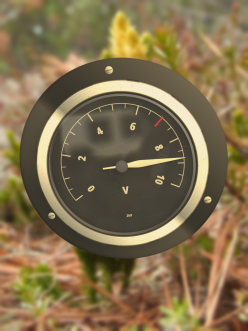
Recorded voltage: 8.75 V
